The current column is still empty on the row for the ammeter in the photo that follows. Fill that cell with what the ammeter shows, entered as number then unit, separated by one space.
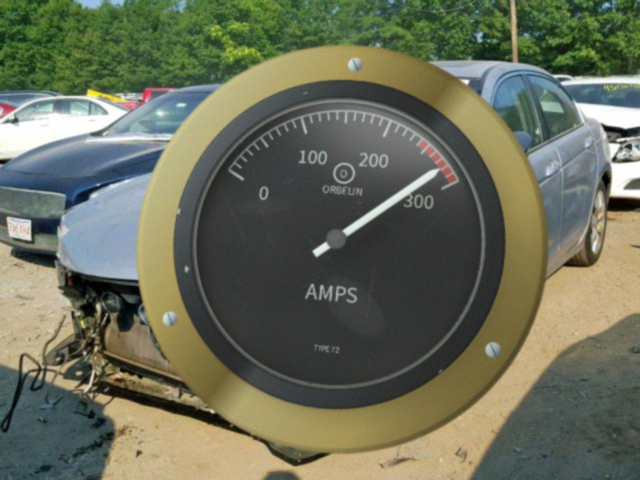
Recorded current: 280 A
